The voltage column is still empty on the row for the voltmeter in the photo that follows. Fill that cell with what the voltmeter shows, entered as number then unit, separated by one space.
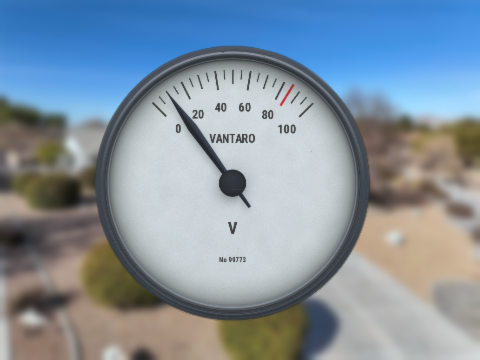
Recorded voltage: 10 V
